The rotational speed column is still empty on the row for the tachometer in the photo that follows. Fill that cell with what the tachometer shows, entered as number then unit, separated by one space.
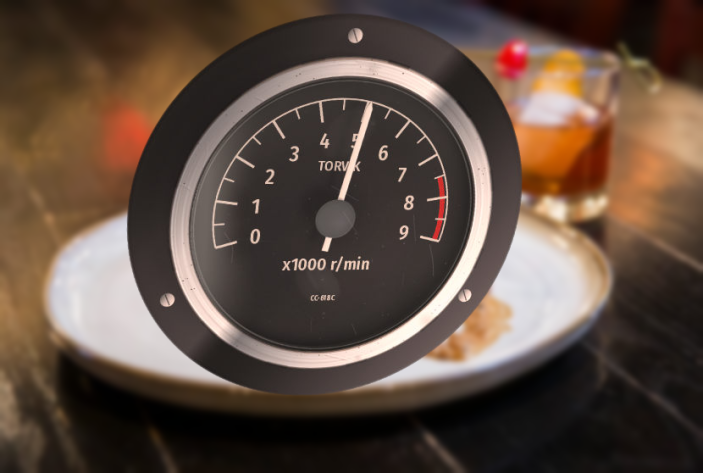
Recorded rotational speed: 5000 rpm
